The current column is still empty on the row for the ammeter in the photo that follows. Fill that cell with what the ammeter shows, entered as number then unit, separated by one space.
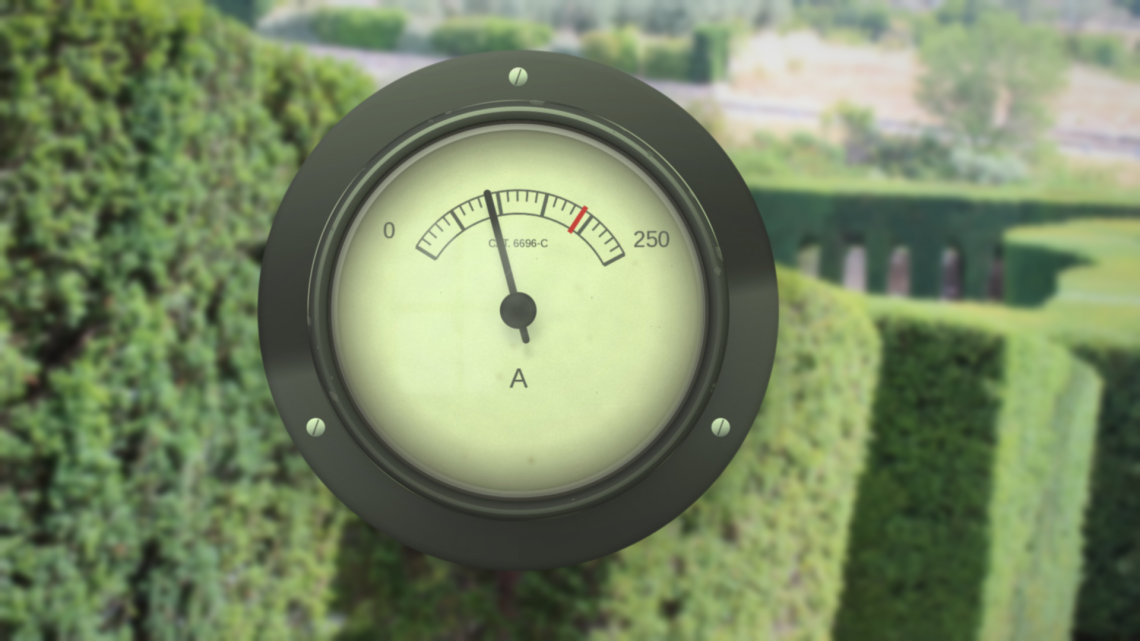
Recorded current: 90 A
